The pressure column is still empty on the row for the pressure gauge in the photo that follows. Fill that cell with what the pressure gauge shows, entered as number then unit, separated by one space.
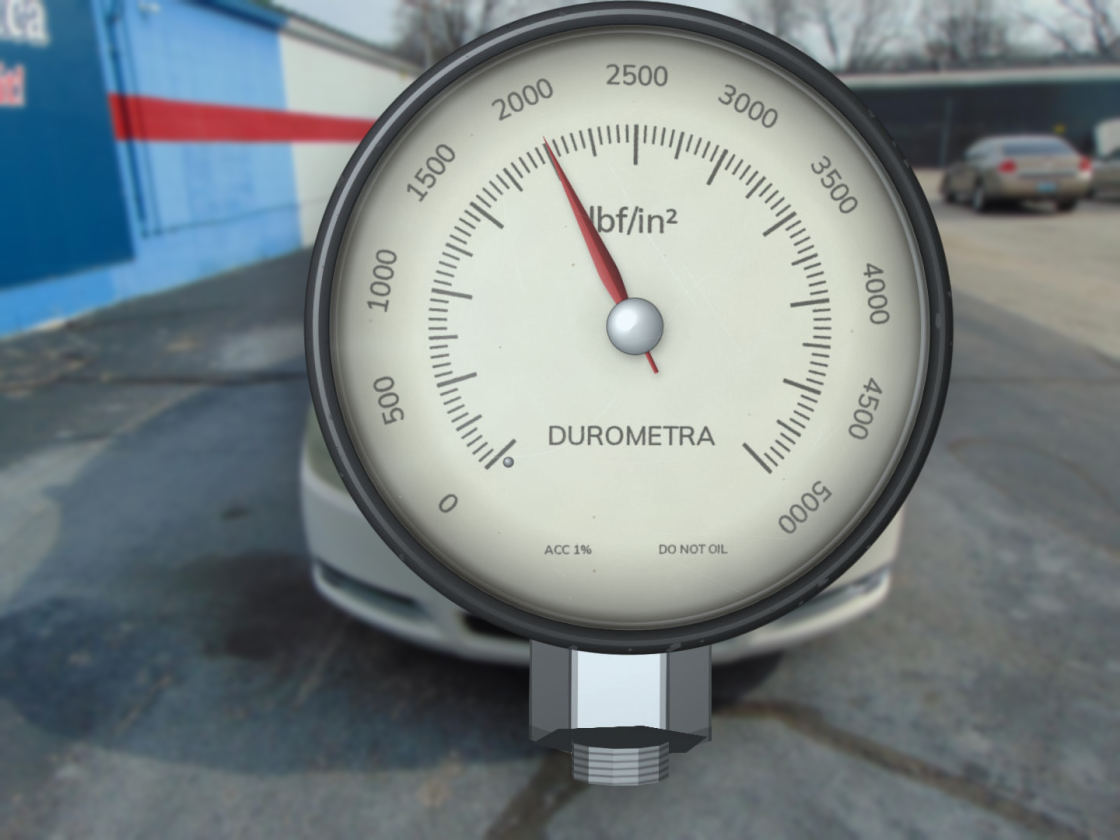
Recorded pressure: 2000 psi
